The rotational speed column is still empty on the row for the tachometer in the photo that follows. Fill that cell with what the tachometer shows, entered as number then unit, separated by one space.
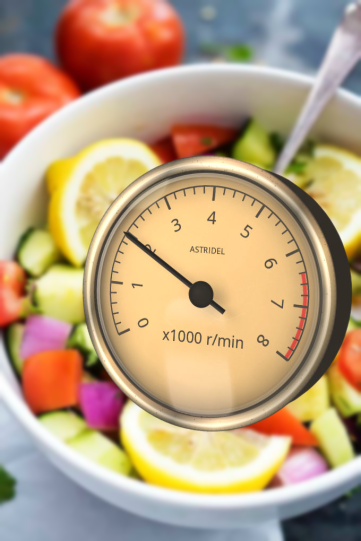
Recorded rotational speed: 2000 rpm
